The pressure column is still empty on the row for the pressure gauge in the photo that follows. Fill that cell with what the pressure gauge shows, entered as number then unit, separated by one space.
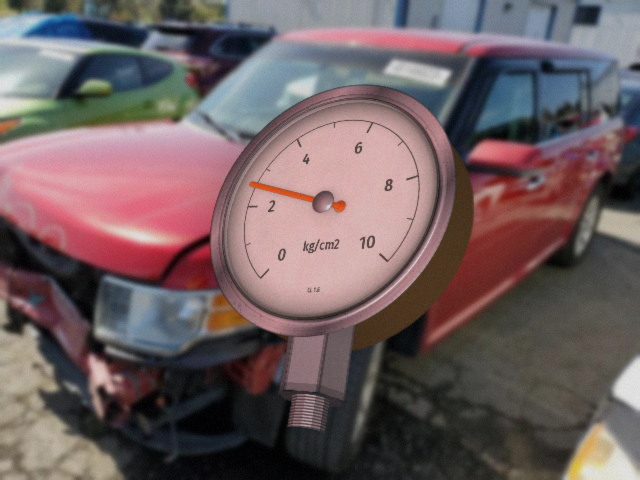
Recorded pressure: 2.5 kg/cm²
